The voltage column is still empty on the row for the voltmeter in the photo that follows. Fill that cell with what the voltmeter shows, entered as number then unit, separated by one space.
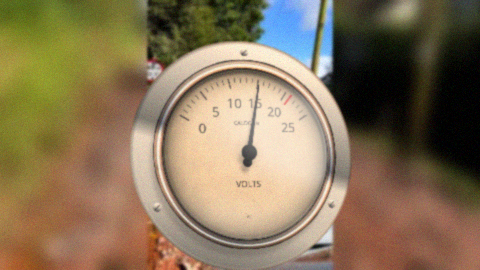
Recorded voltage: 15 V
